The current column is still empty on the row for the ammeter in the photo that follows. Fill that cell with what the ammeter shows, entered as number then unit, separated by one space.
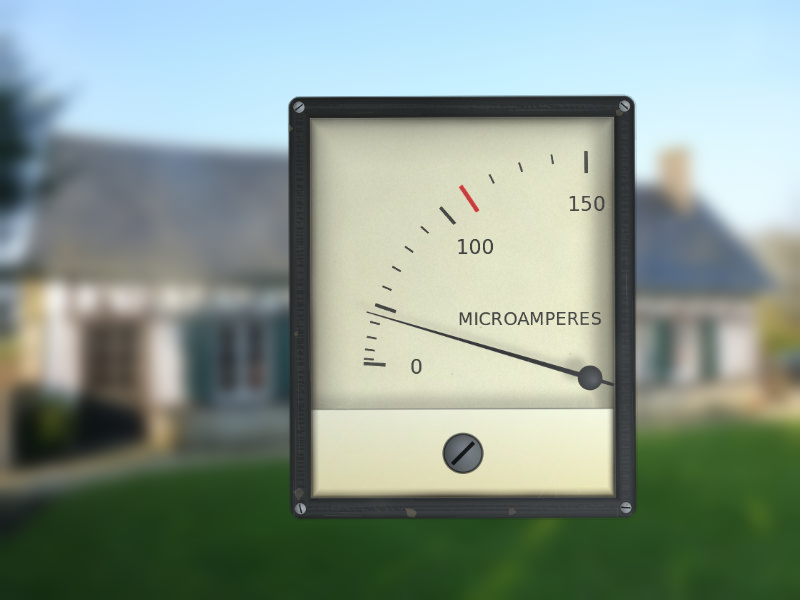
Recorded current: 45 µA
